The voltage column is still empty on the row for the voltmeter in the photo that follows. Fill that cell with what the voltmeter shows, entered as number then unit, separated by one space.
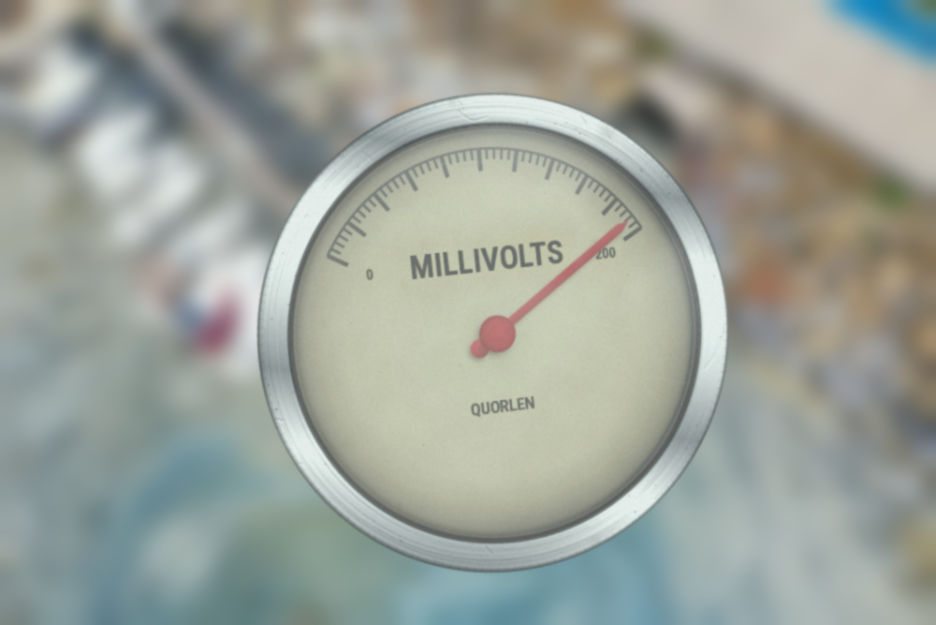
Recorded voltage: 192 mV
